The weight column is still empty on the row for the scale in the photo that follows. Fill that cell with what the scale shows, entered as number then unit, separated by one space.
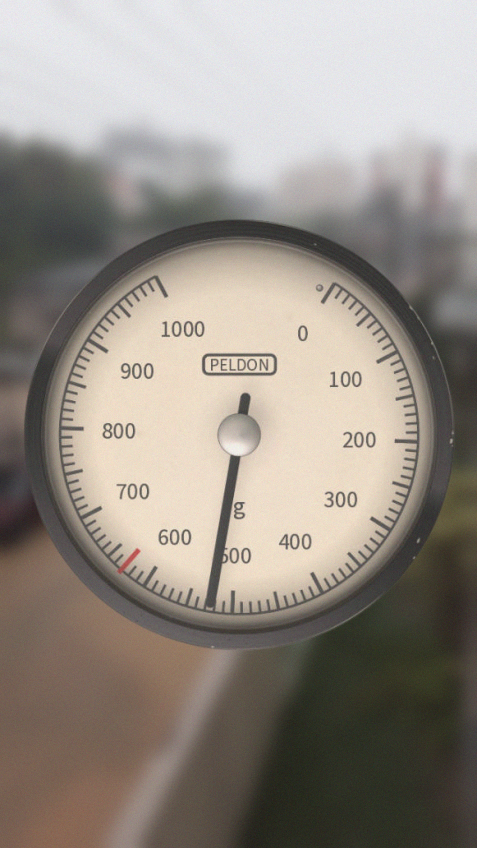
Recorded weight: 525 g
